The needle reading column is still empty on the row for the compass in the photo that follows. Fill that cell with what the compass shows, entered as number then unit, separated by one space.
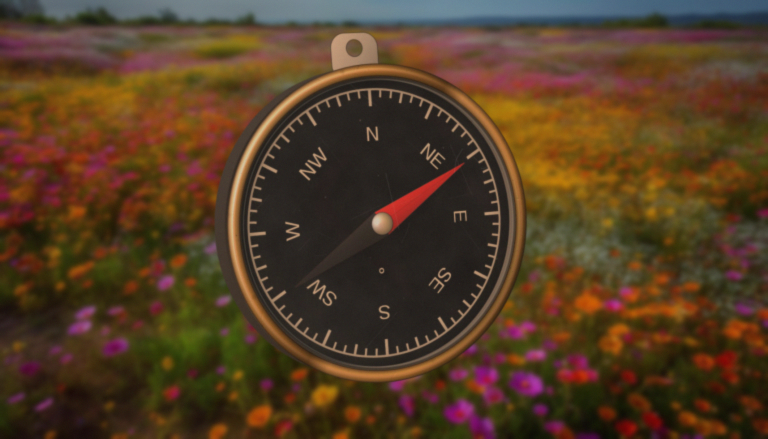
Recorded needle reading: 60 °
